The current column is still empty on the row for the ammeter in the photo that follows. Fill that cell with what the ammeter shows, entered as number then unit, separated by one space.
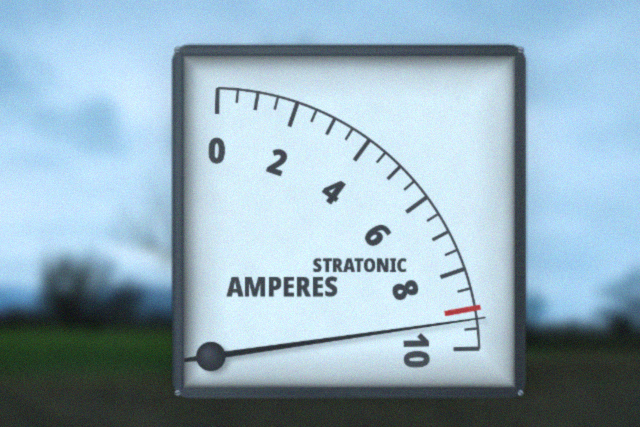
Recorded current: 9.25 A
